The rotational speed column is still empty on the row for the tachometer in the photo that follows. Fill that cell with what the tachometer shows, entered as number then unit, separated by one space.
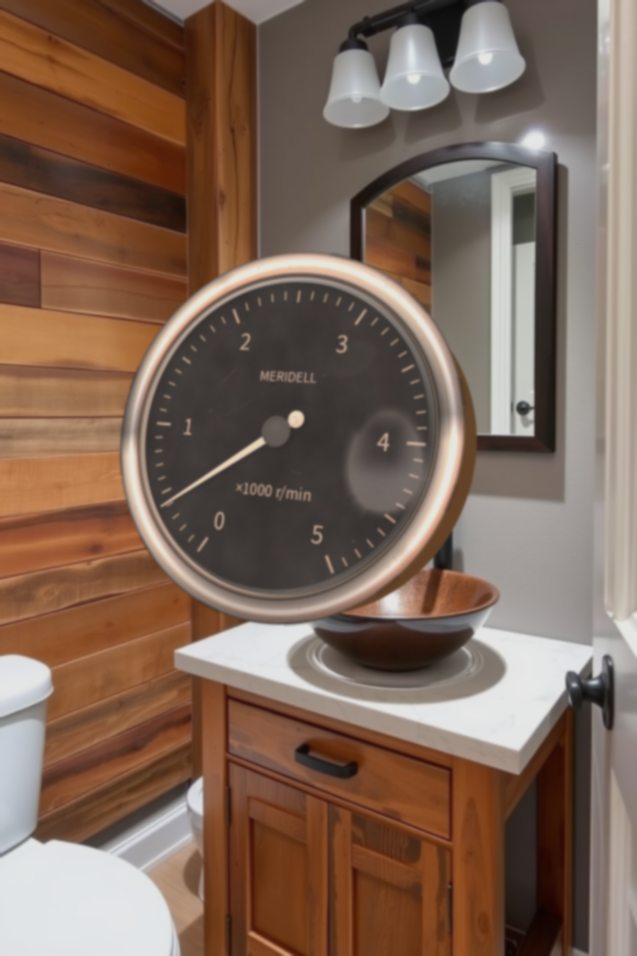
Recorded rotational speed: 400 rpm
